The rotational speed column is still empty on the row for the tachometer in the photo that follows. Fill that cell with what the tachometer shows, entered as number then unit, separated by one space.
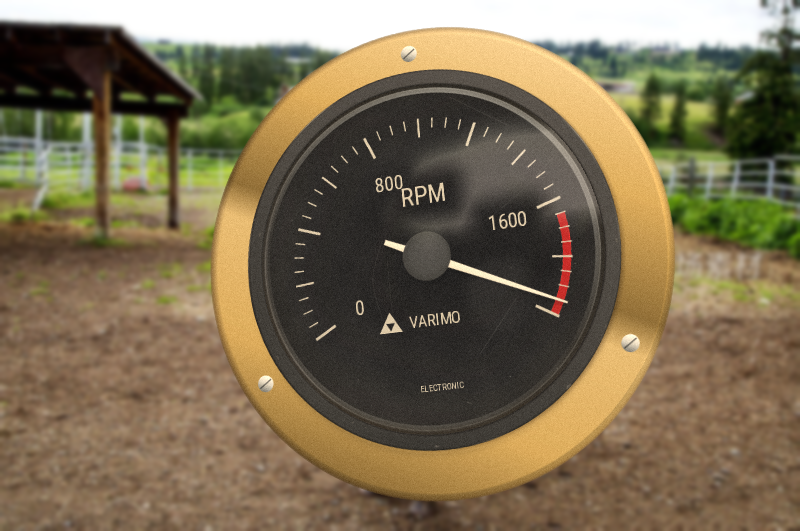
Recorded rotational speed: 1950 rpm
